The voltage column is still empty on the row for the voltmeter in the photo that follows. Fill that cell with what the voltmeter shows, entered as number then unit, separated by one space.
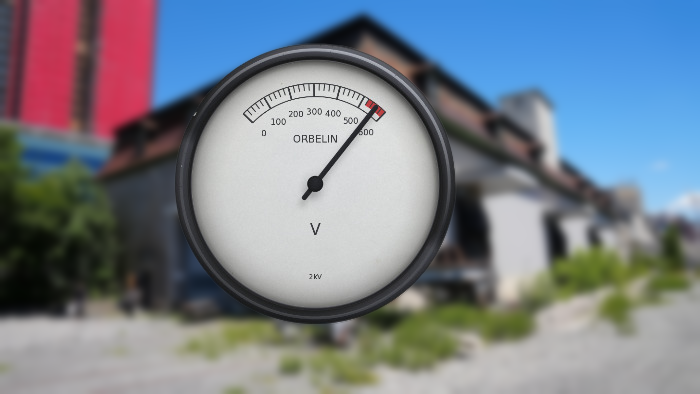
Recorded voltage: 560 V
